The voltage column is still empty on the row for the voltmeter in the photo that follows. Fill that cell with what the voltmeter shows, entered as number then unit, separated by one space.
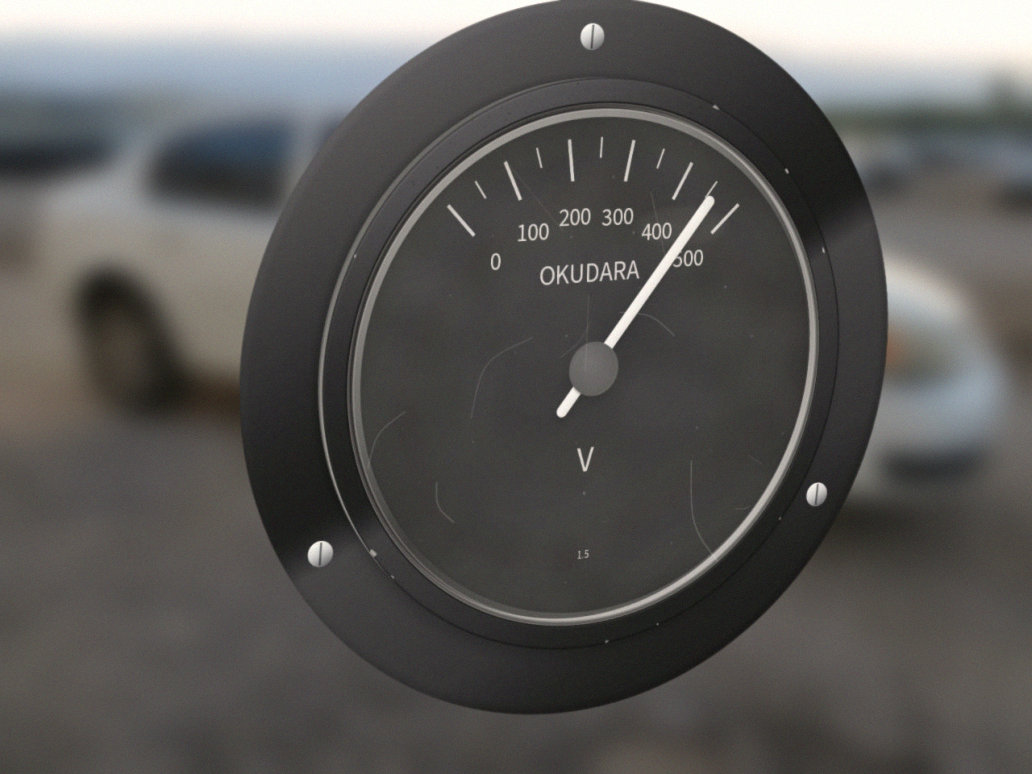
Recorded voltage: 450 V
